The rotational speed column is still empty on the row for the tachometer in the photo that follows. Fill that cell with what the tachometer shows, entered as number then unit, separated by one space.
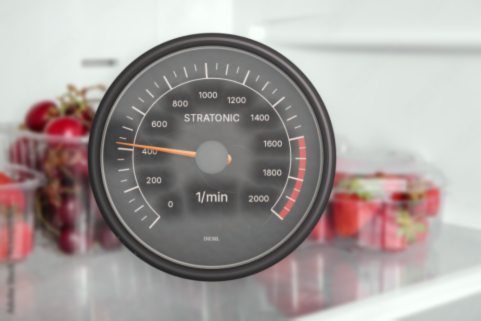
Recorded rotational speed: 425 rpm
